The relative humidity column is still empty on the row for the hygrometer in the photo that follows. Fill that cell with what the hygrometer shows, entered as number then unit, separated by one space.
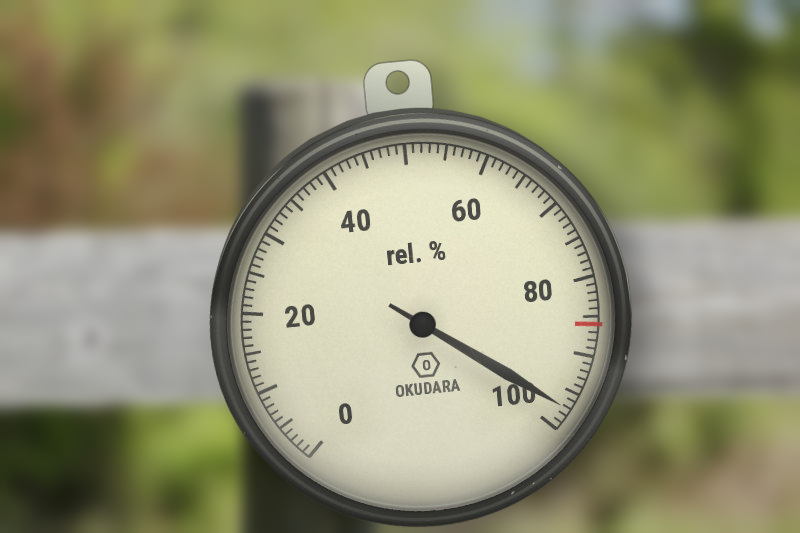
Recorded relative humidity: 97 %
